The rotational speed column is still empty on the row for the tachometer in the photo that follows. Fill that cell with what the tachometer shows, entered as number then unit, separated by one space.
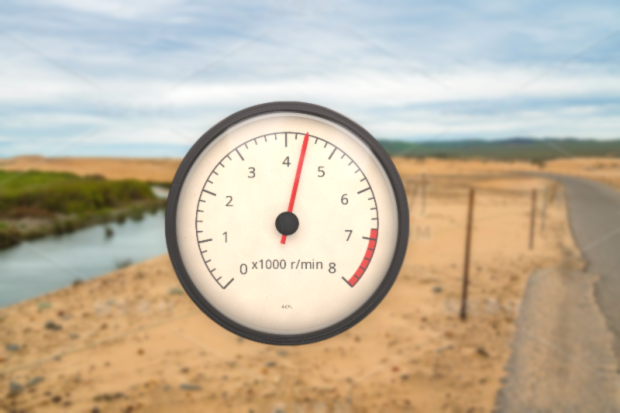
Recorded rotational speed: 4400 rpm
